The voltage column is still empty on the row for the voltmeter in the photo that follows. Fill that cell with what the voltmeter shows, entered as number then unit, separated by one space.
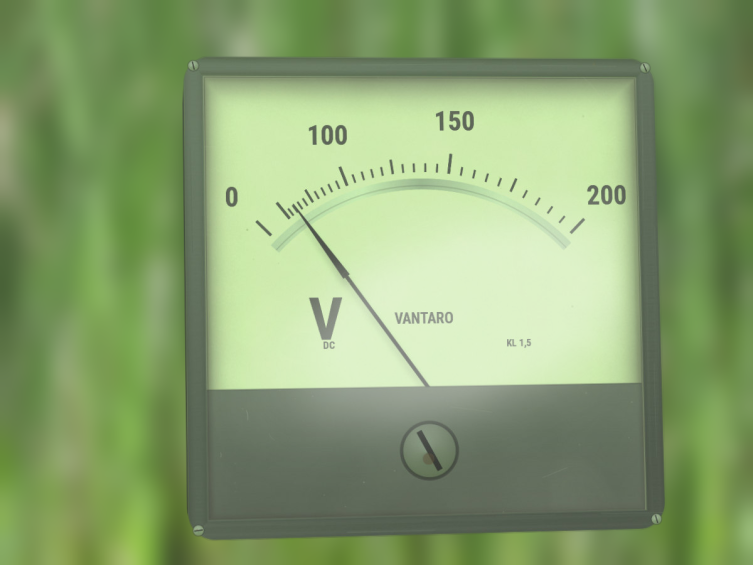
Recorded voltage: 60 V
